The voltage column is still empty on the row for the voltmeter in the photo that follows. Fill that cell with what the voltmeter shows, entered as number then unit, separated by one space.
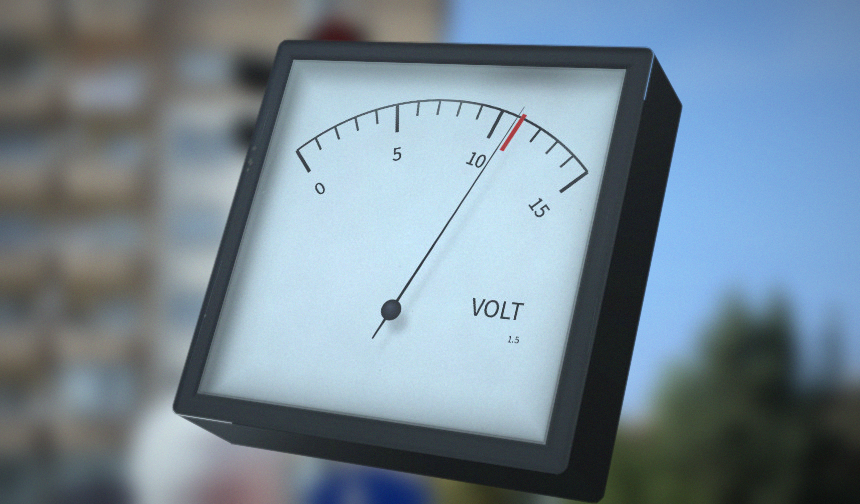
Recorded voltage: 11 V
